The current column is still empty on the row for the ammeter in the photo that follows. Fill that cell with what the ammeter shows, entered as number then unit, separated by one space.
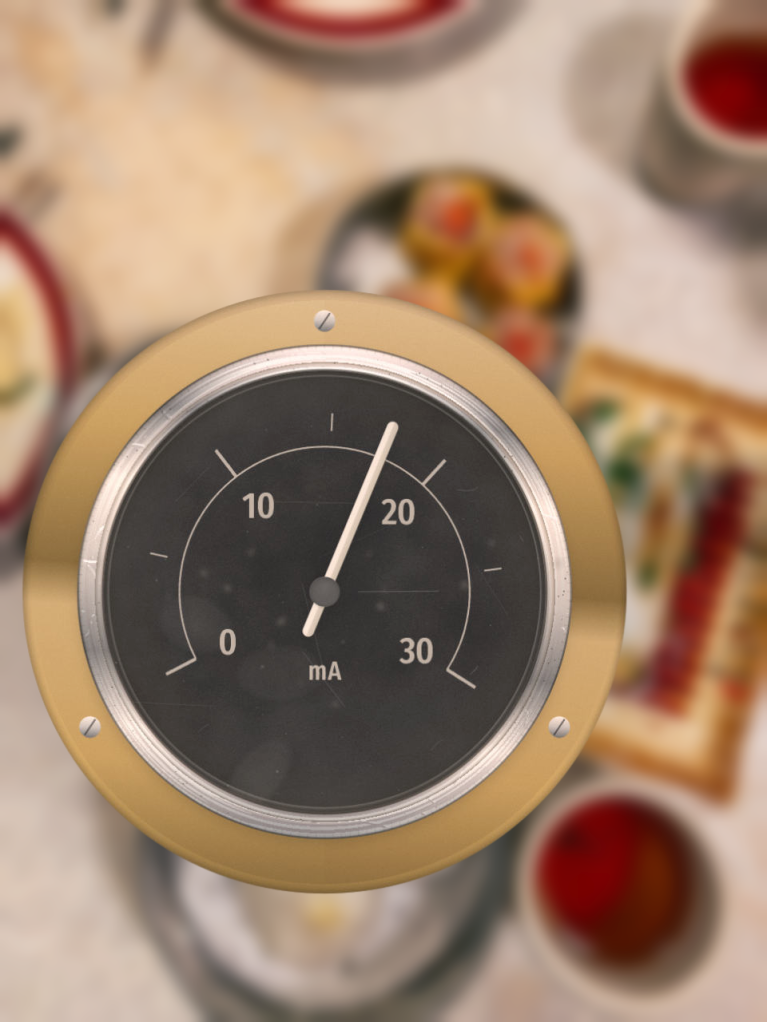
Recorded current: 17.5 mA
